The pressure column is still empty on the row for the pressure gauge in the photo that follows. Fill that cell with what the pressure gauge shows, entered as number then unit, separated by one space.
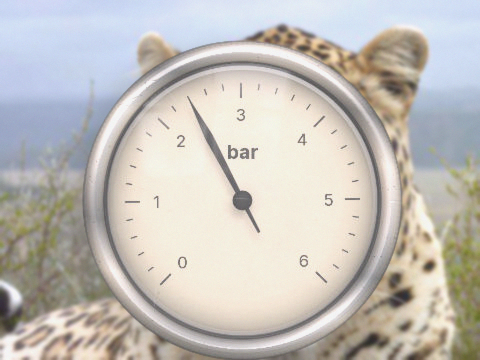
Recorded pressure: 2.4 bar
